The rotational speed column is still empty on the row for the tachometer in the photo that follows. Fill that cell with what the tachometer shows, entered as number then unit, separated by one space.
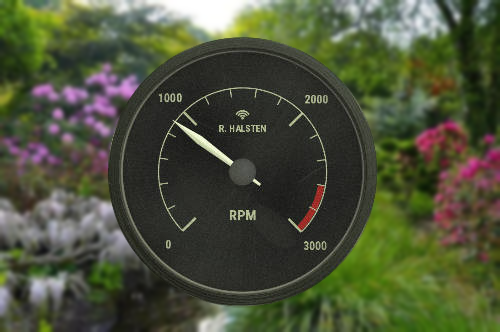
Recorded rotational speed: 900 rpm
